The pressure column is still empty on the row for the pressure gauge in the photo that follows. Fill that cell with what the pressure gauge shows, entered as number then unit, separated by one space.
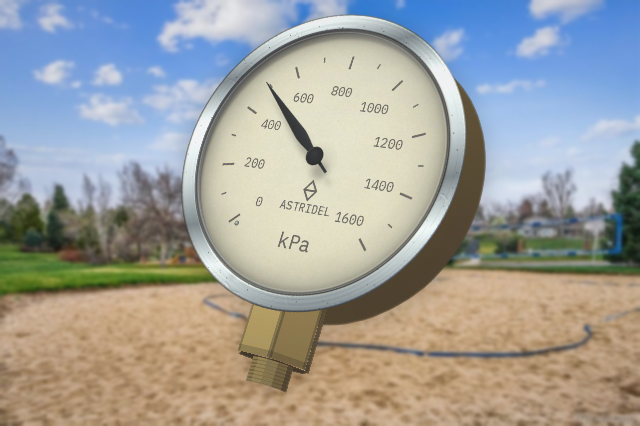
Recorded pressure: 500 kPa
